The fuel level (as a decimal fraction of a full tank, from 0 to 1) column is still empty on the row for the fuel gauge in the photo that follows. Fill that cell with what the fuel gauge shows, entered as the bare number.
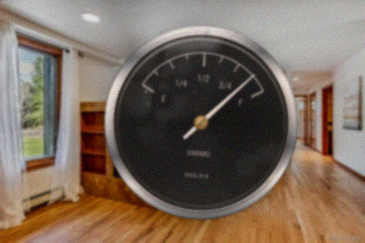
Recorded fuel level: 0.875
